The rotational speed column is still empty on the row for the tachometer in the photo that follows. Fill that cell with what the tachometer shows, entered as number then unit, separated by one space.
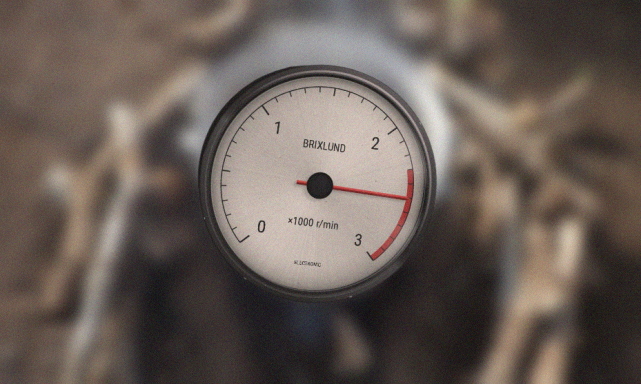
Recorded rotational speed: 2500 rpm
